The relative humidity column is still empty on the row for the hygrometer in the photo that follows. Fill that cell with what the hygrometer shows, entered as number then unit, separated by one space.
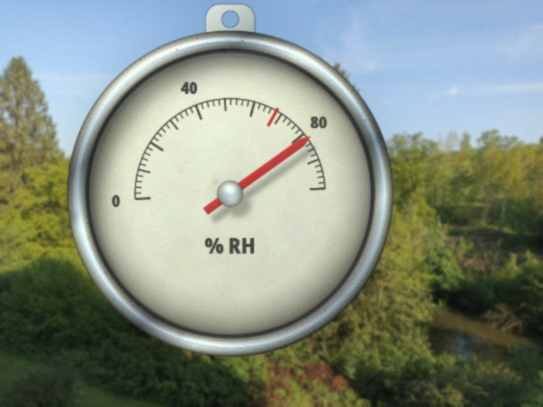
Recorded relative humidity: 82 %
